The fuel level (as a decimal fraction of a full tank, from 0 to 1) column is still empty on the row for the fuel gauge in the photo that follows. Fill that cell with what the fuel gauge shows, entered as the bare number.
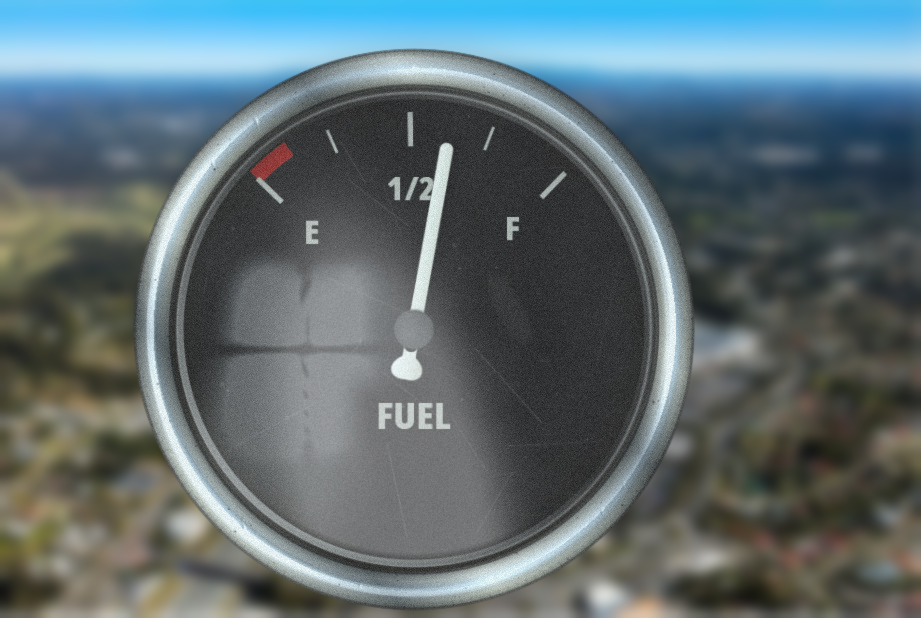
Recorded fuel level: 0.625
